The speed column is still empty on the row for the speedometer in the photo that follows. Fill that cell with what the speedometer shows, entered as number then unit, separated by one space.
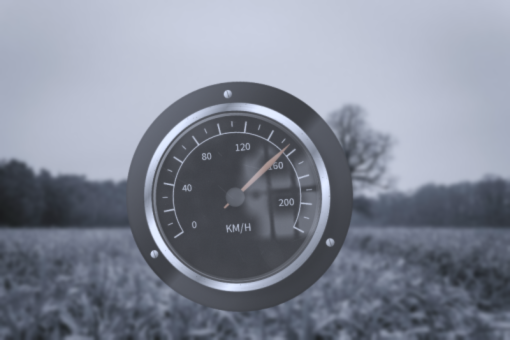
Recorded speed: 155 km/h
